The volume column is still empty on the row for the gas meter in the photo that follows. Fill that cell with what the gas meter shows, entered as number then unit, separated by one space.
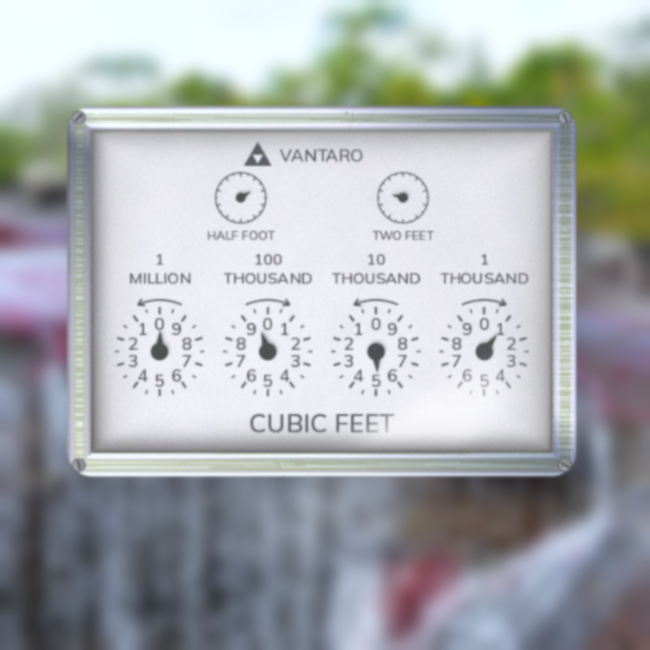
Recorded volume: 995100 ft³
